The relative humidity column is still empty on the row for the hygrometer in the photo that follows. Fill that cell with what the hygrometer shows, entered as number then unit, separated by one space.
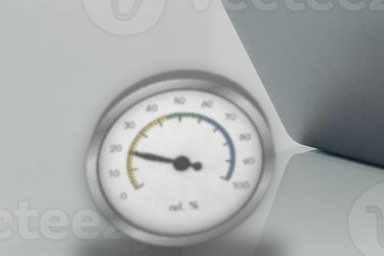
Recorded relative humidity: 20 %
